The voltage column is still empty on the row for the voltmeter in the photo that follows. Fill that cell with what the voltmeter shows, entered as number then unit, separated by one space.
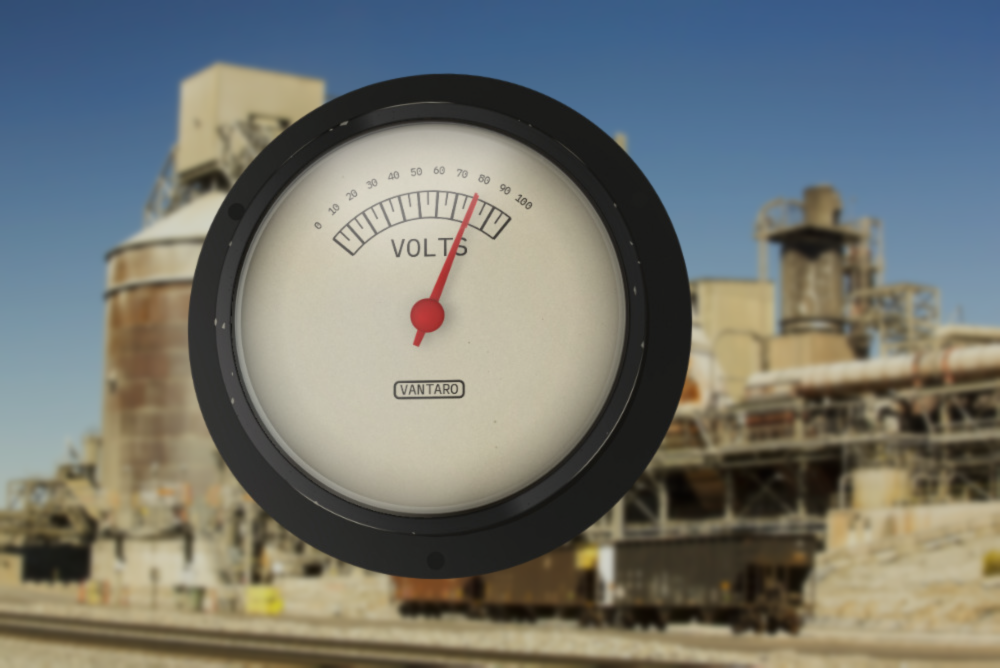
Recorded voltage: 80 V
